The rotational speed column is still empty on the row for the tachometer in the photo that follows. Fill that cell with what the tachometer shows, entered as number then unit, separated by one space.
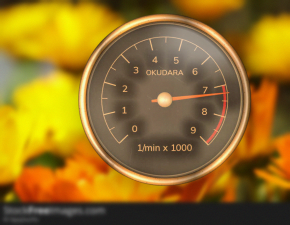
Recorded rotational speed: 7250 rpm
